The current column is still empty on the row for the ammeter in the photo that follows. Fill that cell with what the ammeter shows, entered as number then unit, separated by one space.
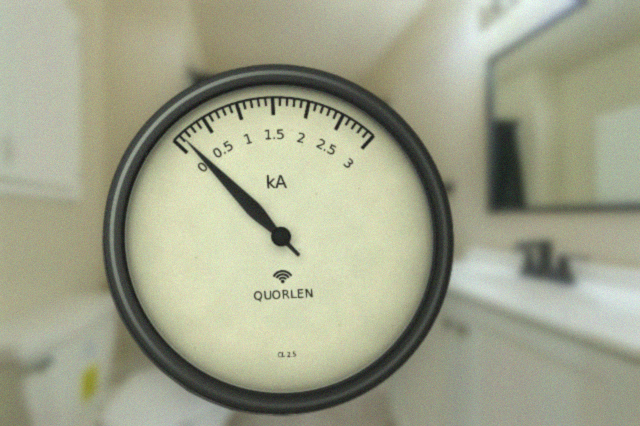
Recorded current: 0.1 kA
